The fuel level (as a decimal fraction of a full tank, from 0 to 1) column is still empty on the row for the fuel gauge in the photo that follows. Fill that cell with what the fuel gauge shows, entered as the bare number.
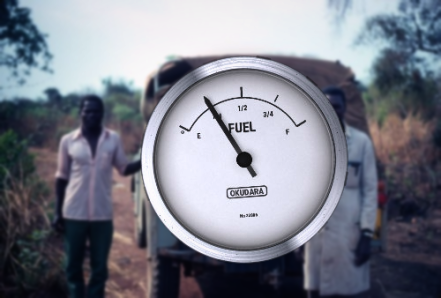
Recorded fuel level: 0.25
